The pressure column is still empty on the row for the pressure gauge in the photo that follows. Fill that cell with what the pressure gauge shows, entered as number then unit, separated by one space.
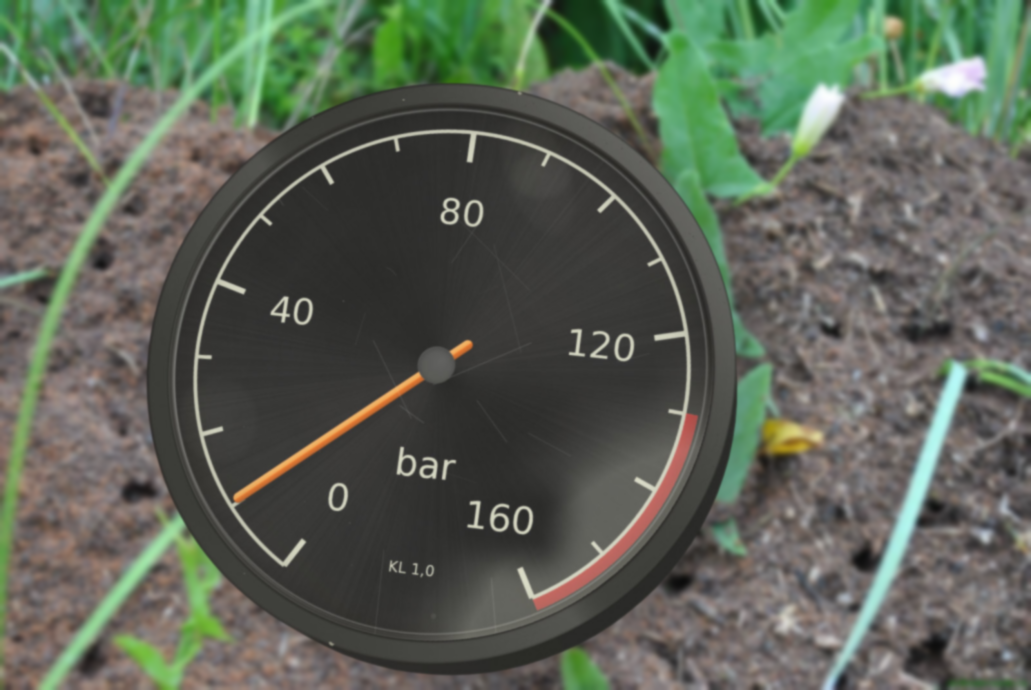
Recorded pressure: 10 bar
